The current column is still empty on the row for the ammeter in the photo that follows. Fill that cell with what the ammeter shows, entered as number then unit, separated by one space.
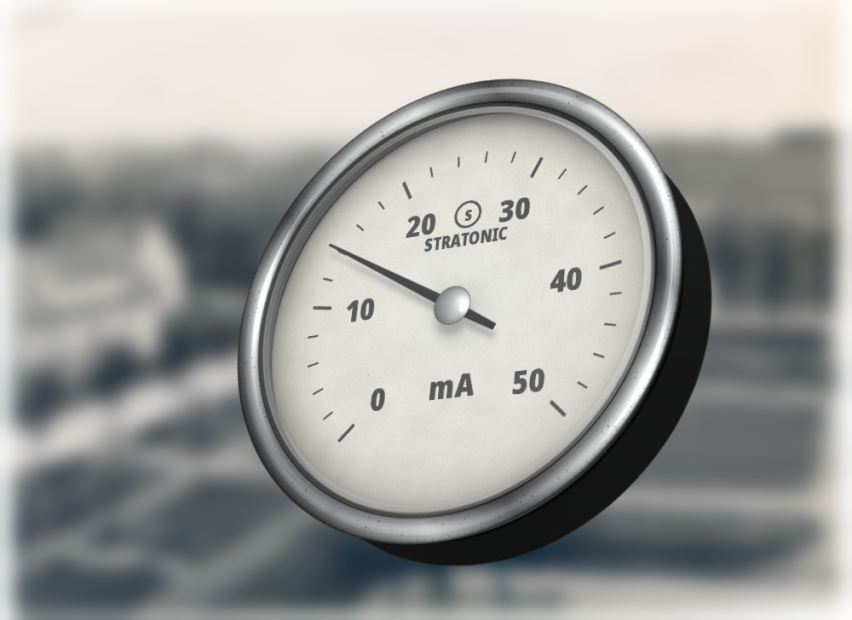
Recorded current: 14 mA
